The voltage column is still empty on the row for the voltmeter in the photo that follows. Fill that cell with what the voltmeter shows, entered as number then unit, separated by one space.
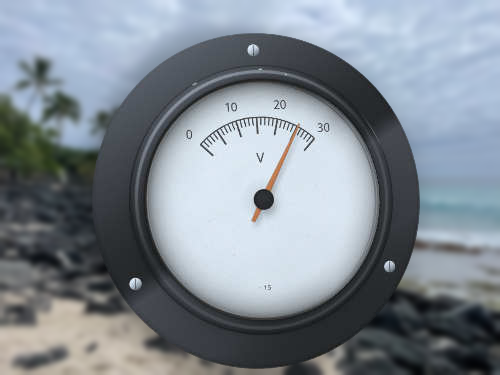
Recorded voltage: 25 V
